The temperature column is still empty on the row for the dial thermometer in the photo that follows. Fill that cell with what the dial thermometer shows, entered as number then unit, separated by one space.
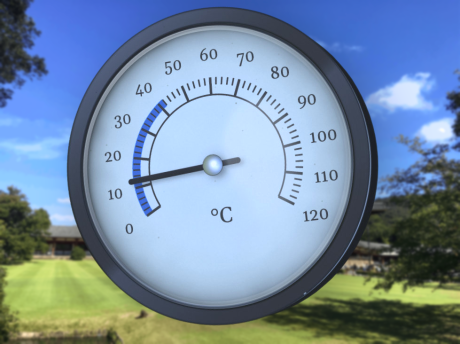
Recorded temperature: 12 °C
